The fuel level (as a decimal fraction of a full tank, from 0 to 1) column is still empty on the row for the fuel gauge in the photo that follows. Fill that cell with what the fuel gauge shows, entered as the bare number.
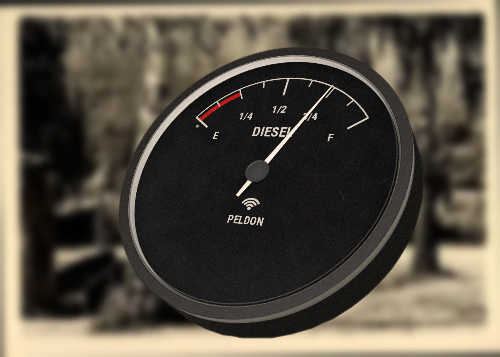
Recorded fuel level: 0.75
